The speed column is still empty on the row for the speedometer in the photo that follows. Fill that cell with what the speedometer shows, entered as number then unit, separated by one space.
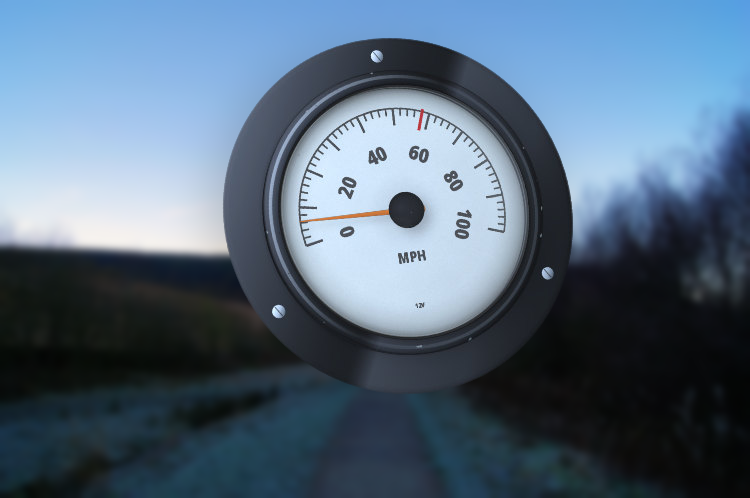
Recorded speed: 6 mph
